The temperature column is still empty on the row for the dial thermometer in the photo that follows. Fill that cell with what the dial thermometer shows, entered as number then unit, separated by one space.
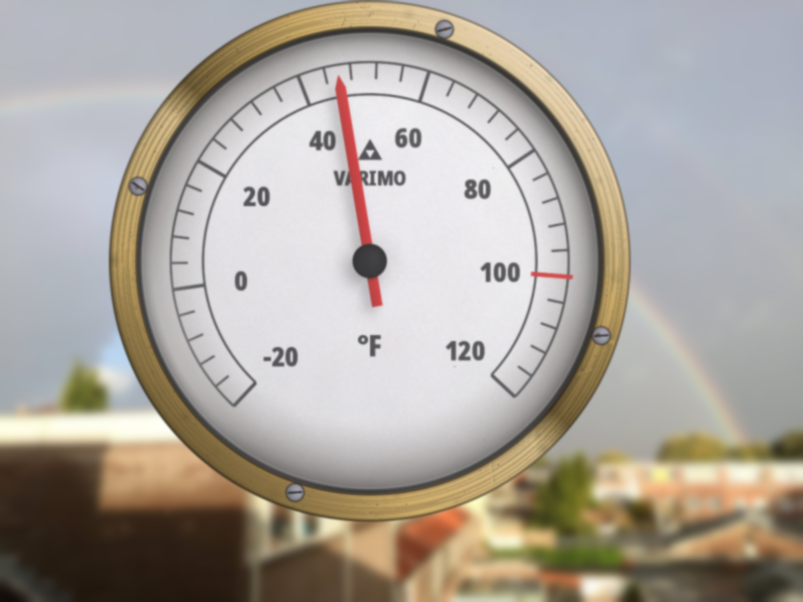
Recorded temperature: 46 °F
